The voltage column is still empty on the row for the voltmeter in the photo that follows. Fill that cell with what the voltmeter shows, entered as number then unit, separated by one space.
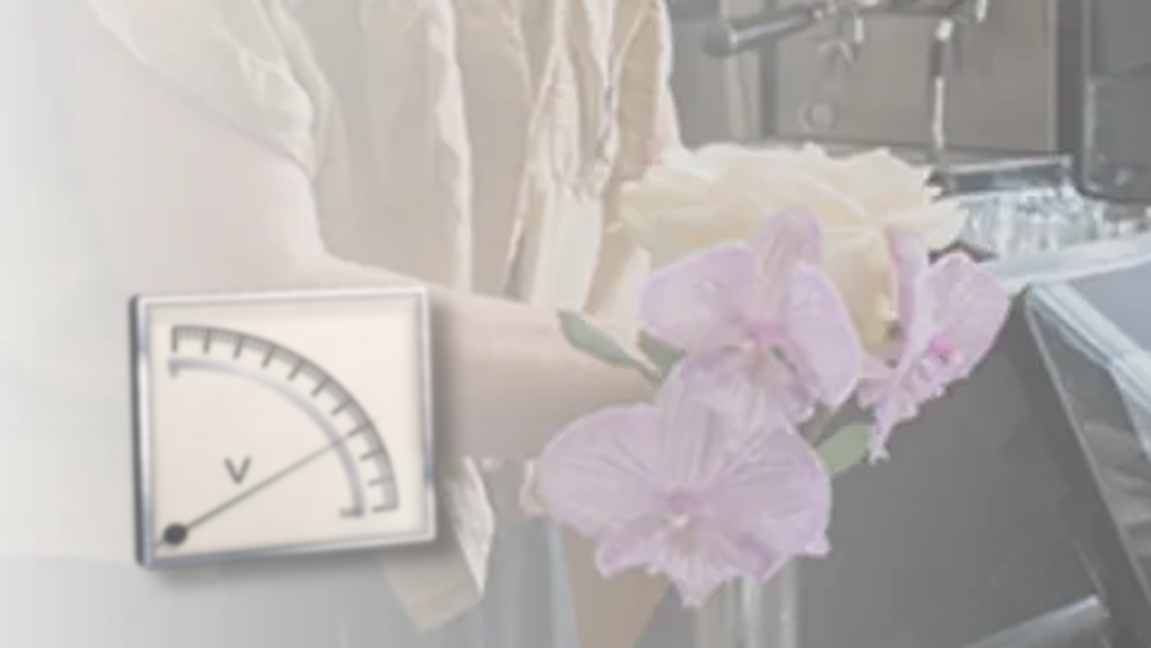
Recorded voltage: 350 V
